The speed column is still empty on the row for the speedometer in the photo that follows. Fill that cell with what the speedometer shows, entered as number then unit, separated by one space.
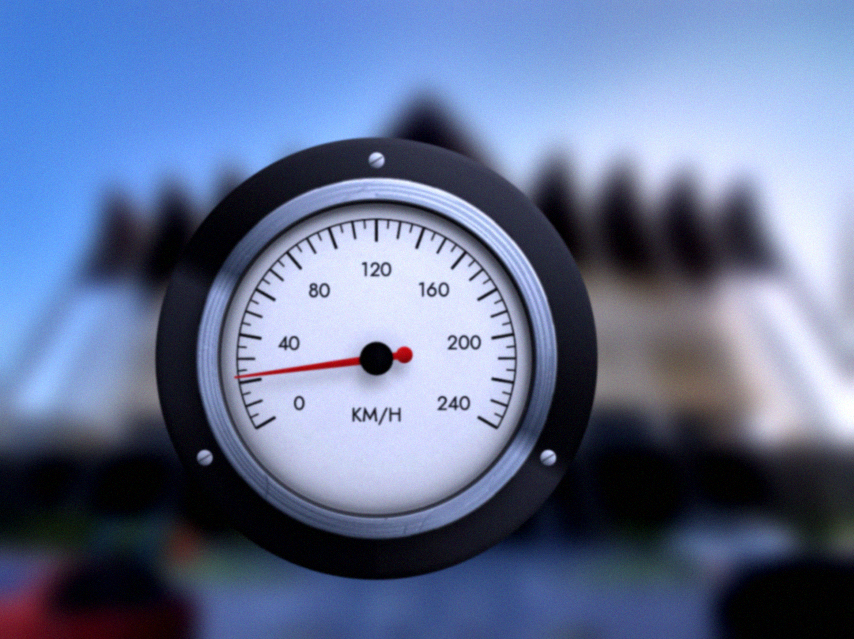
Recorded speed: 22.5 km/h
